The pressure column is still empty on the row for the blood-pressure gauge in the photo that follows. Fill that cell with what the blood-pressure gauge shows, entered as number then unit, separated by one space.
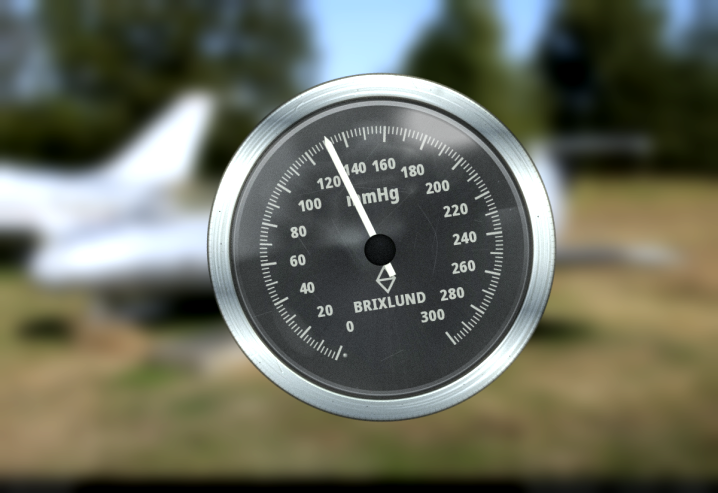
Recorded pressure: 132 mmHg
